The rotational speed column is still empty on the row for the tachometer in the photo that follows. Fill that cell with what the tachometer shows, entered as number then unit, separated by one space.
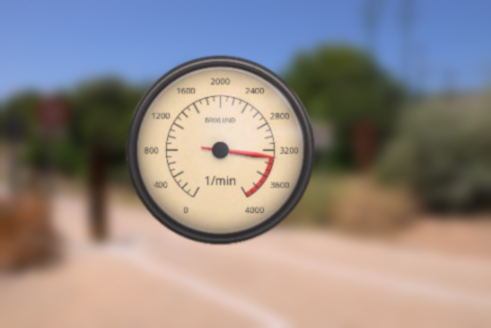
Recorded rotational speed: 3300 rpm
